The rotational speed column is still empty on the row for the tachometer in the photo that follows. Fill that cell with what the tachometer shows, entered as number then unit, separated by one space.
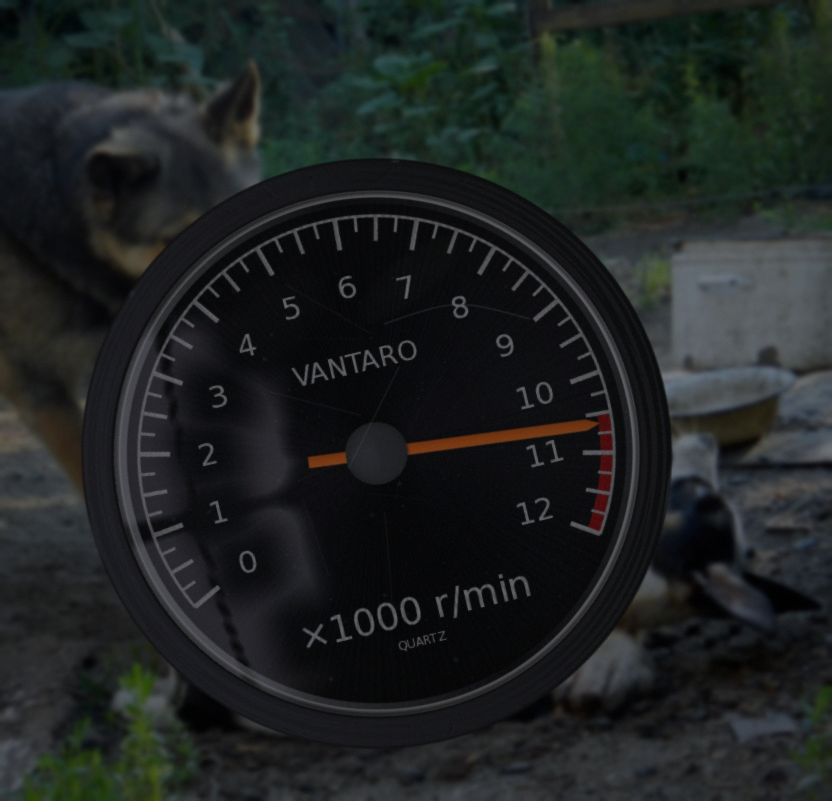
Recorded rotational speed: 10625 rpm
